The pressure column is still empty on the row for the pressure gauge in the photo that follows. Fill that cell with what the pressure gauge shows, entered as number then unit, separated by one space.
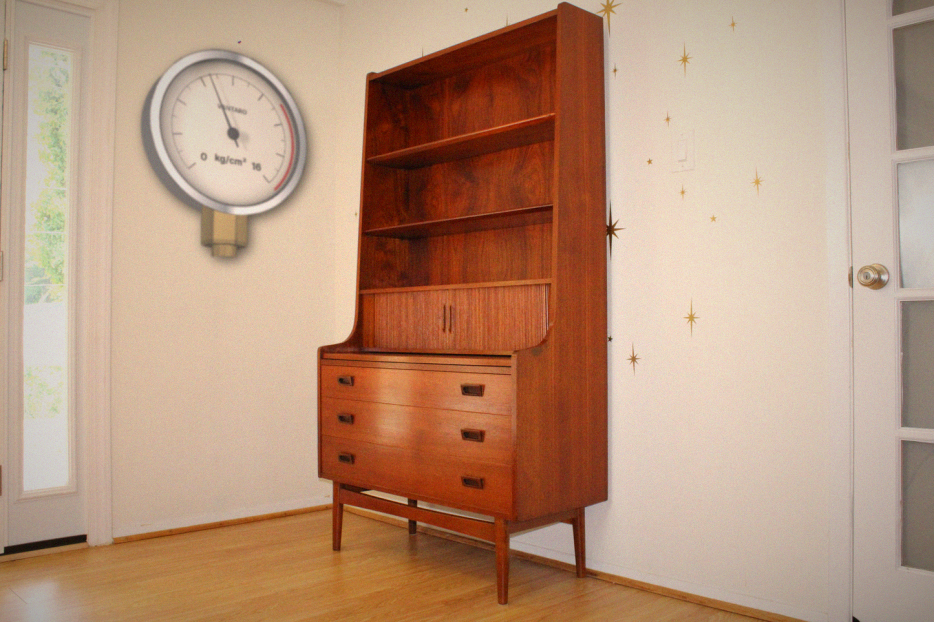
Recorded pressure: 6.5 kg/cm²
